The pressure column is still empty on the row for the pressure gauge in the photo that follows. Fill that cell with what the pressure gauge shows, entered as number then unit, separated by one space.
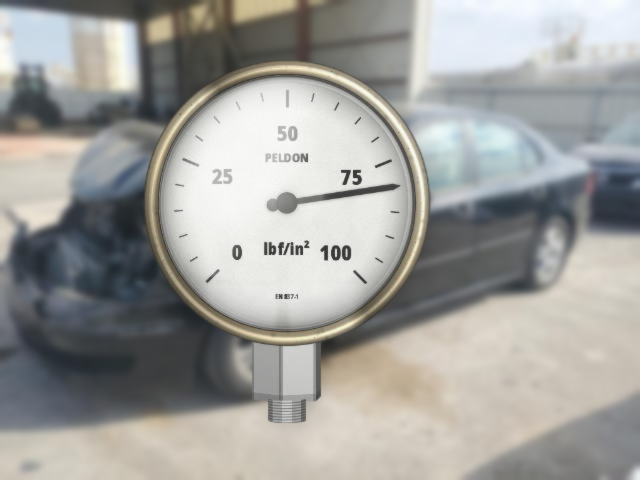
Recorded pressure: 80 psi
